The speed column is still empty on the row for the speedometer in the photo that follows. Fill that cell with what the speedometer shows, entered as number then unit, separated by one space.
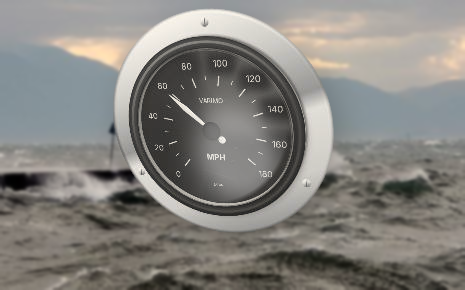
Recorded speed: 60 mph
